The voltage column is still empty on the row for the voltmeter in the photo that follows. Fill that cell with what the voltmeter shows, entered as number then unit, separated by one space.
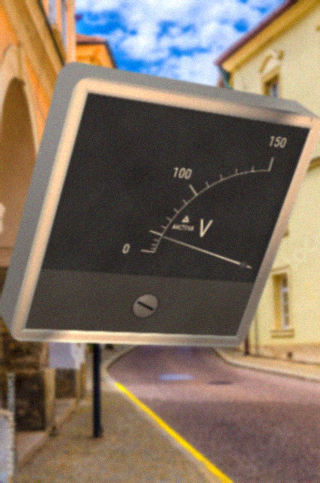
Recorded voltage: 50 V
